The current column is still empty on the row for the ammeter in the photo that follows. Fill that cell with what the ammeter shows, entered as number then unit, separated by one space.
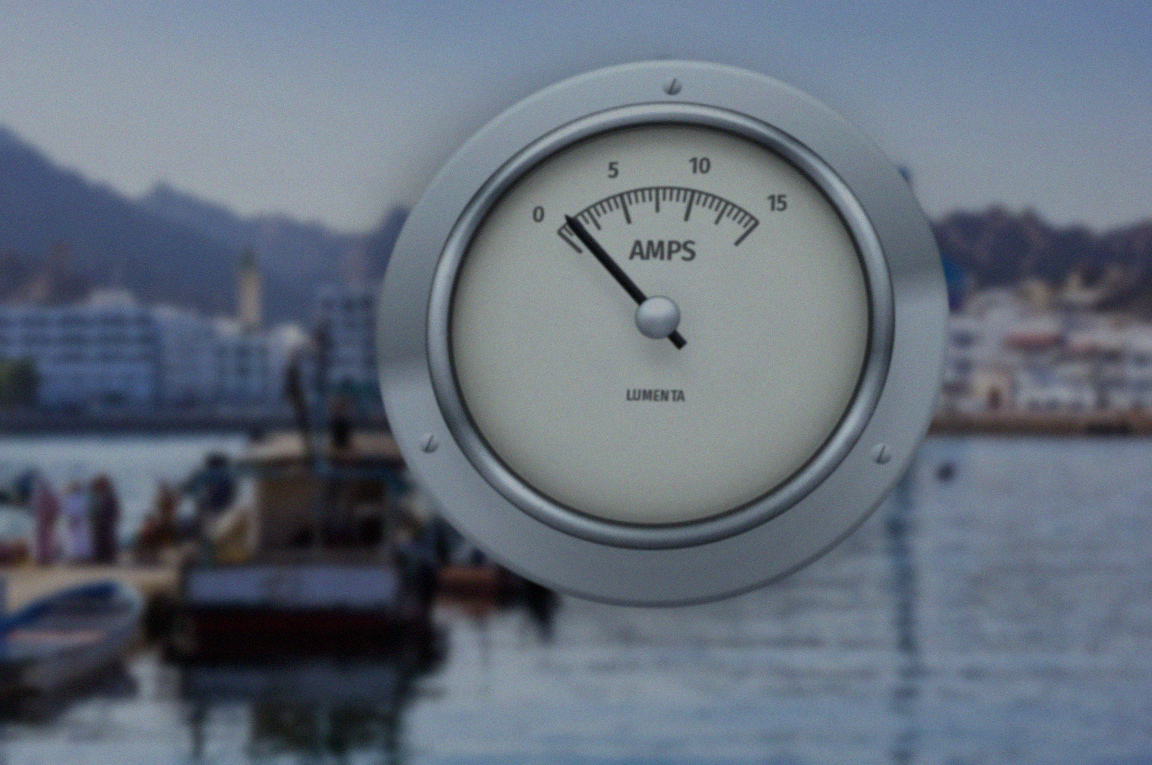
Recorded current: 1 A
